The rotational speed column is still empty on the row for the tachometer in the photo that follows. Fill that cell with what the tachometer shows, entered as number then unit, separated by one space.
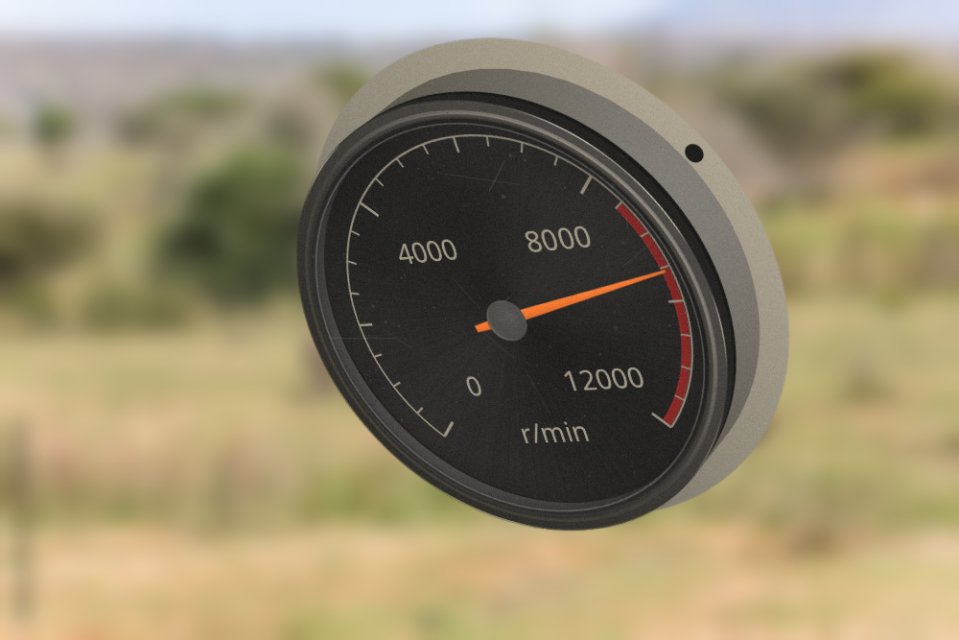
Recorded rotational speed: 9500 rpm
